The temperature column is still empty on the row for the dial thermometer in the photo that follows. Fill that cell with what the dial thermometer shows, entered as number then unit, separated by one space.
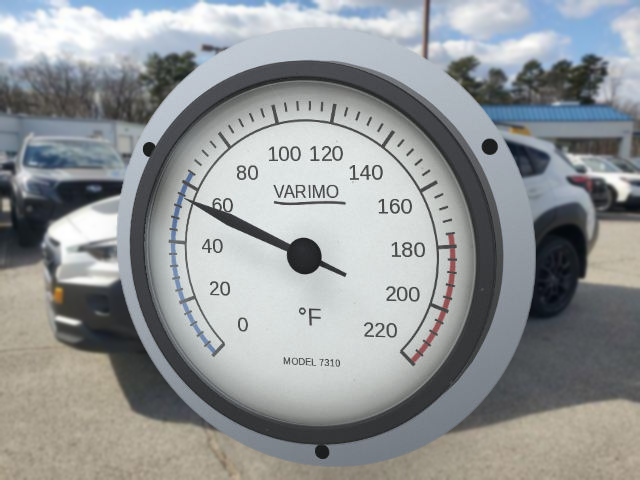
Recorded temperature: 56 °F
